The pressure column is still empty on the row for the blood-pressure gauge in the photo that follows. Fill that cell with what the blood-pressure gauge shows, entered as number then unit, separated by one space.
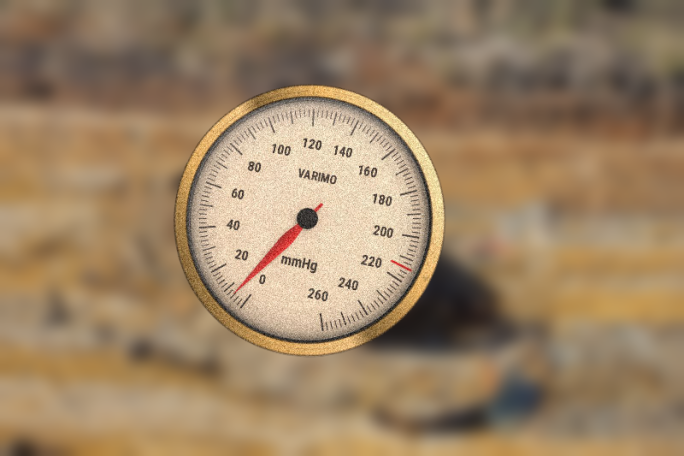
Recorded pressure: 6 mmHg
